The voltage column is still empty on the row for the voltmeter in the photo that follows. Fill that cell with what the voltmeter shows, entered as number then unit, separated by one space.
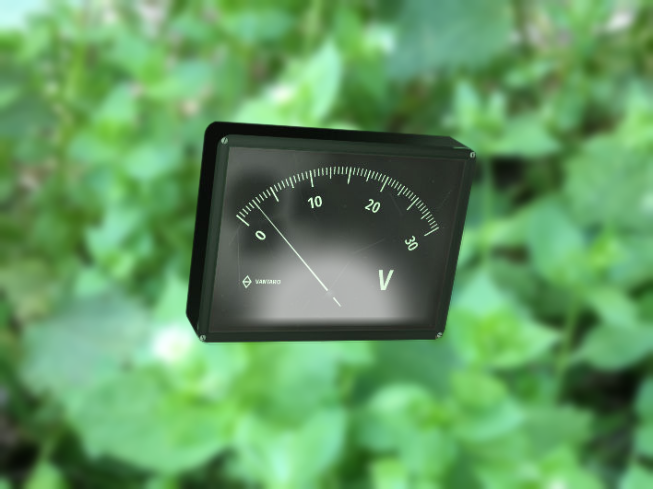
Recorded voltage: 2.5 V
